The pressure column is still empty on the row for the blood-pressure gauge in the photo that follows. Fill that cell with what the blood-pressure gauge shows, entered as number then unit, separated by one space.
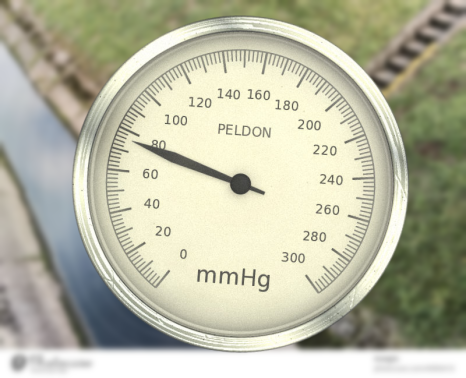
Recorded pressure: 76 mmHg
